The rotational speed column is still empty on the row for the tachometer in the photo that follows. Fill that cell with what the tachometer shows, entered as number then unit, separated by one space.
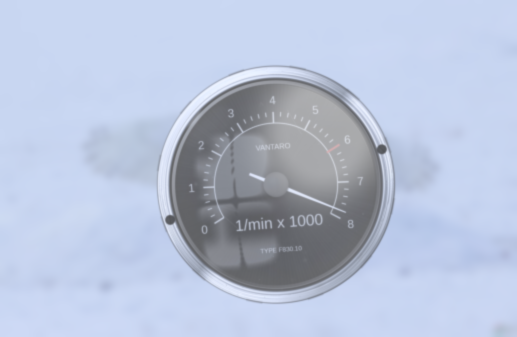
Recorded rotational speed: 7800 rpm
